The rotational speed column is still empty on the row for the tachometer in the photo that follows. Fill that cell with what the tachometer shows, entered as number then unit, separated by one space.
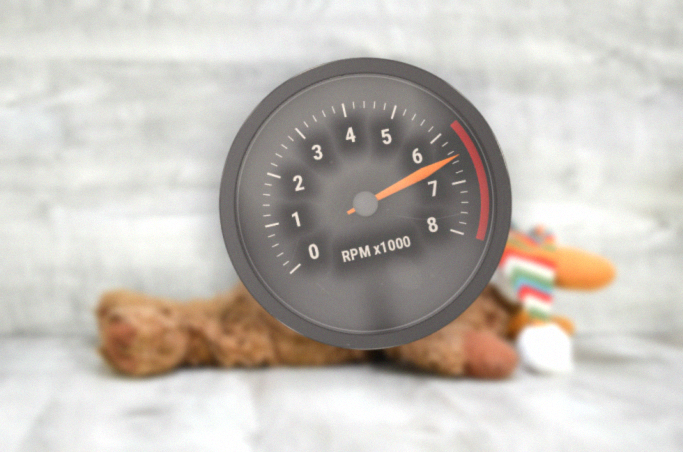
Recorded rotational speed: 6500 rpm
